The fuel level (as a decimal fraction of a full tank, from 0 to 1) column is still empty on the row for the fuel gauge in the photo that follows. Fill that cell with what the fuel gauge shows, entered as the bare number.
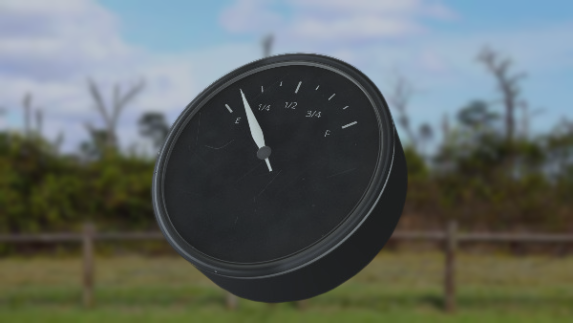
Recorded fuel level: 0.125
